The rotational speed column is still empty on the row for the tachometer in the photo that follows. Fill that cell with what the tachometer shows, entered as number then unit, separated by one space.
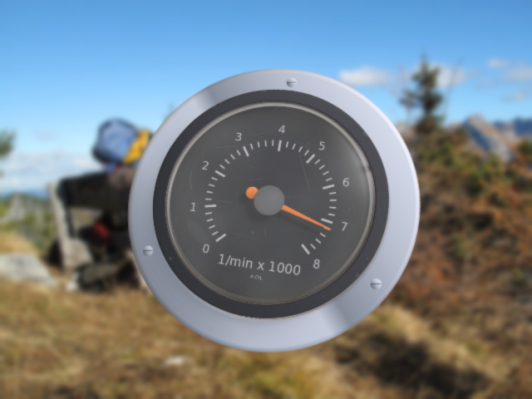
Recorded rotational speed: 7200 rpm
